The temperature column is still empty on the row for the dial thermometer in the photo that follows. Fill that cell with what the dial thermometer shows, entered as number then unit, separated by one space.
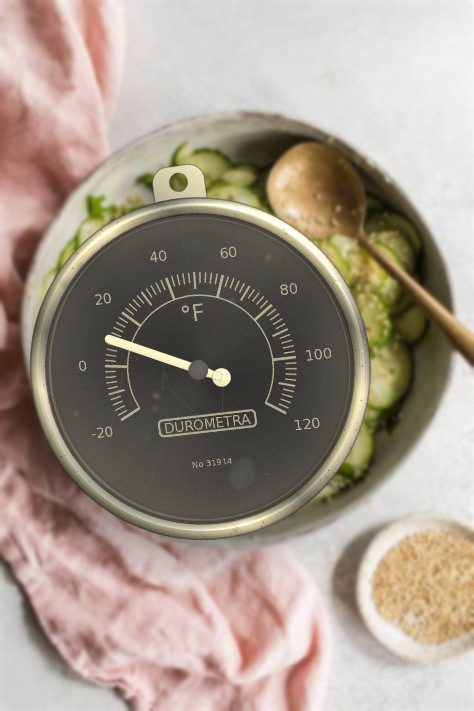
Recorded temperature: 10 °F
